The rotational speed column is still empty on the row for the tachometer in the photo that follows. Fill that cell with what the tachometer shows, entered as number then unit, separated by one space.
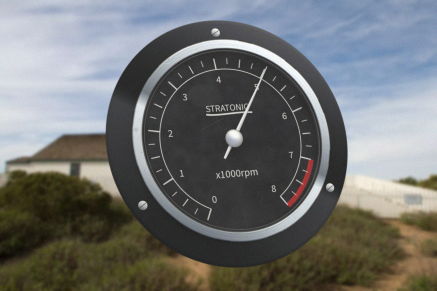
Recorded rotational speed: 5000 rpm
